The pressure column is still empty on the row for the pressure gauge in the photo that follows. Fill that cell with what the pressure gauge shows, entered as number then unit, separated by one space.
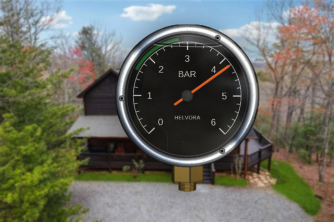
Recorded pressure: 4.2 bar
